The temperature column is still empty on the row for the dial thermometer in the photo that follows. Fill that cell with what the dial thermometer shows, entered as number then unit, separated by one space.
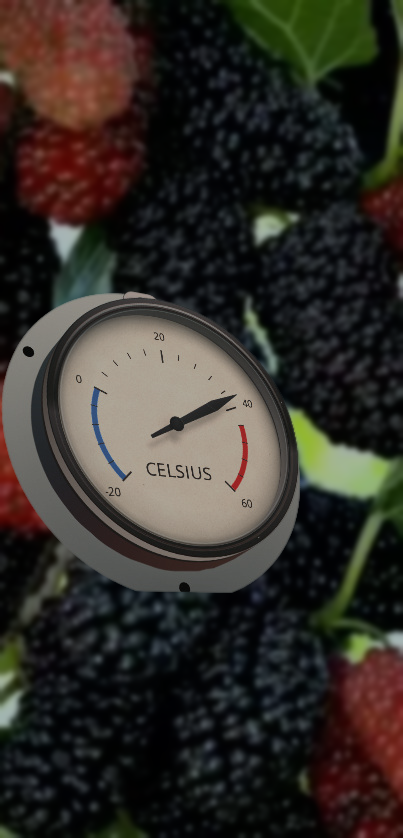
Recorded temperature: 38 °C
